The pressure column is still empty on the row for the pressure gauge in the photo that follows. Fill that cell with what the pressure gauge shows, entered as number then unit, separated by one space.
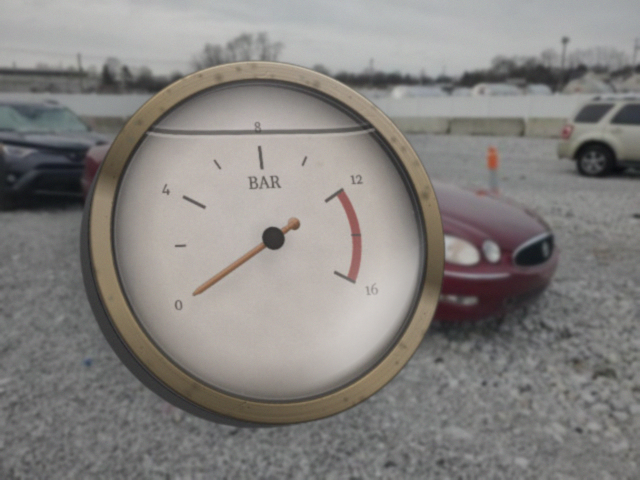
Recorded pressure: 0 bar
